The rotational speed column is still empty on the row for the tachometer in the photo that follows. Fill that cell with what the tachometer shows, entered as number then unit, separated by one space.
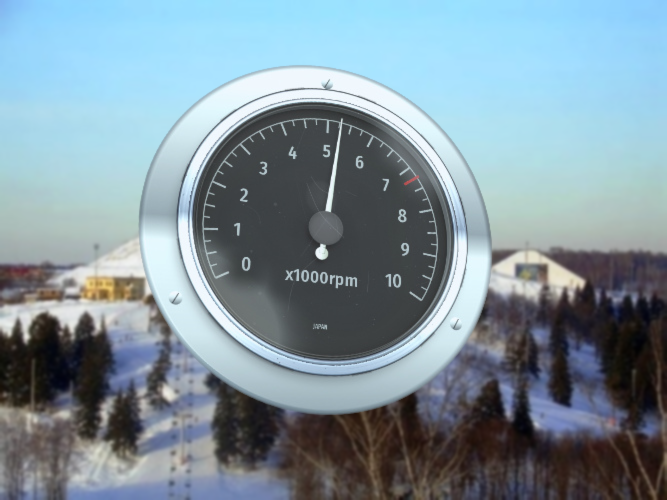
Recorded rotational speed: 5250 rpm
